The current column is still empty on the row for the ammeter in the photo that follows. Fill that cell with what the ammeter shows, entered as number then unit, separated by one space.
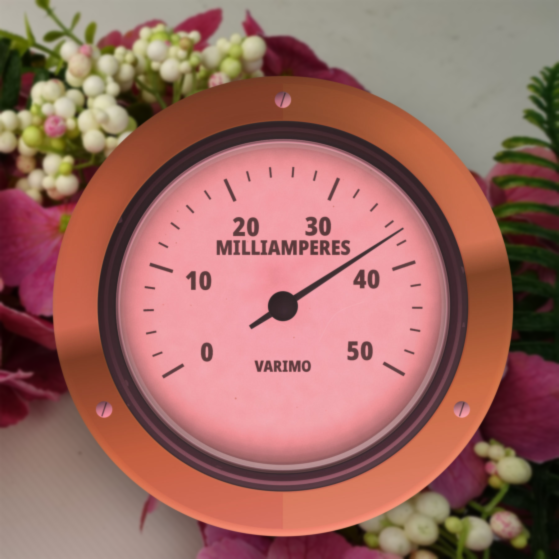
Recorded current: 37 mA
